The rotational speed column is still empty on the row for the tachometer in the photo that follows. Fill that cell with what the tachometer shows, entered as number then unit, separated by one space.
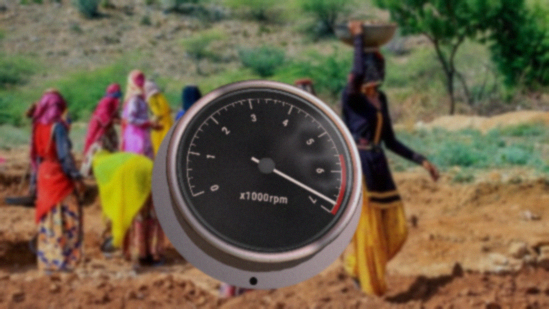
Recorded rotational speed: 6800 rpm
